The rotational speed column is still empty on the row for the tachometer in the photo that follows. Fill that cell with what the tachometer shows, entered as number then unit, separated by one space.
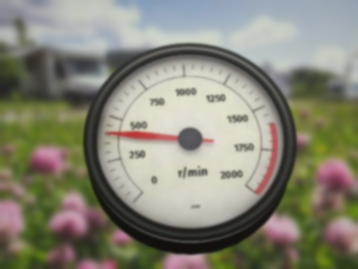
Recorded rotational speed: 400 rpm
